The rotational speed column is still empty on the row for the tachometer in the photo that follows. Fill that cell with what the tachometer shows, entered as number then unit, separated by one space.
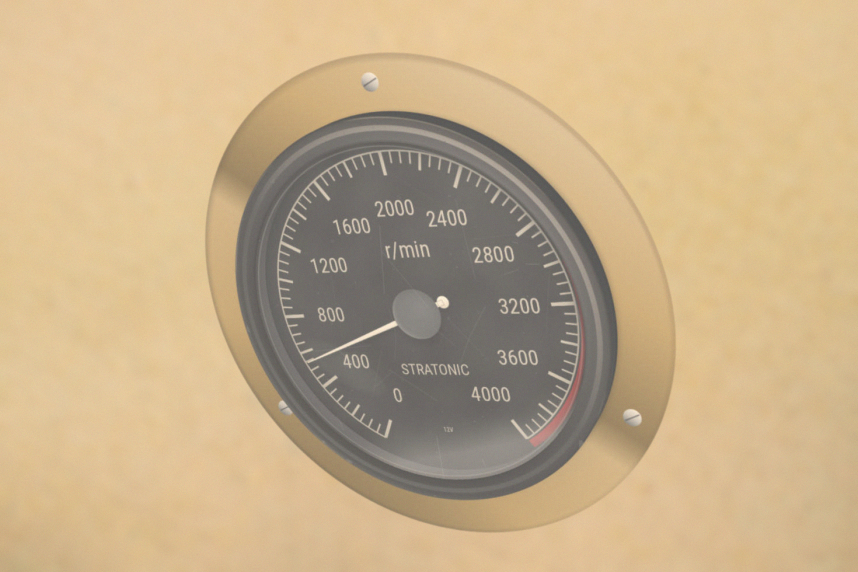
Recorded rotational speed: 550 rpm
